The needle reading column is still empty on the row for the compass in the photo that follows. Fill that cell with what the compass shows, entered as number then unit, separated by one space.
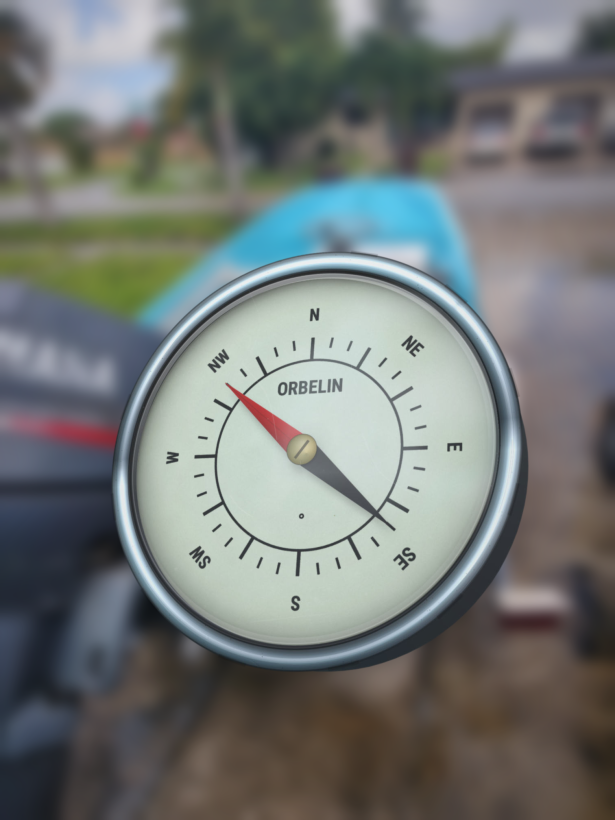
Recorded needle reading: 310 °
